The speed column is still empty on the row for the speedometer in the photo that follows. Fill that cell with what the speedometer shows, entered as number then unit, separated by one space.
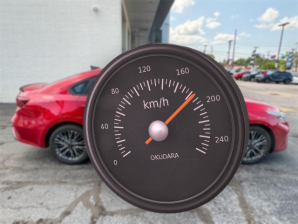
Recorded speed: 185 km/h
